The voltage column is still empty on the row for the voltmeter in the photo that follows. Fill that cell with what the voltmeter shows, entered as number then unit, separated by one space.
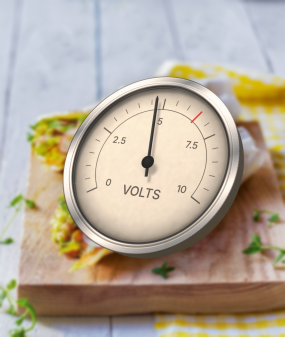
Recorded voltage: 4.75 V
